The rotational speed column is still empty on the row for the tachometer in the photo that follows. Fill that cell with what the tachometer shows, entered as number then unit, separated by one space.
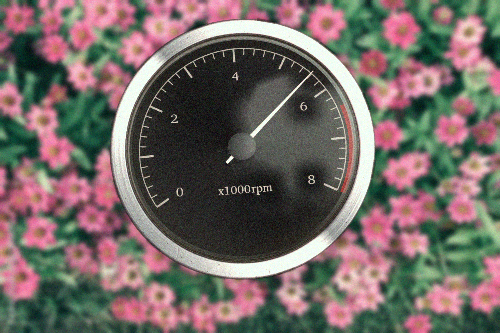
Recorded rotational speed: 5600 rpm
